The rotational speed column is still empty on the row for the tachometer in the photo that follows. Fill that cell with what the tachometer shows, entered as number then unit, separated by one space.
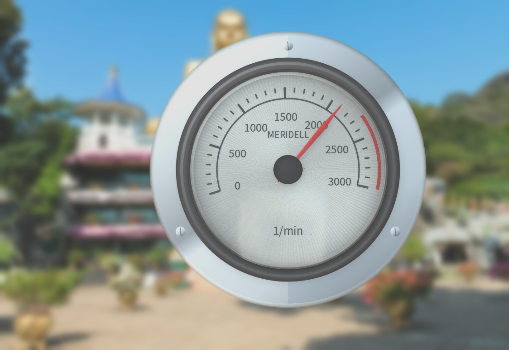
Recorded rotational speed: 2100 rpm
